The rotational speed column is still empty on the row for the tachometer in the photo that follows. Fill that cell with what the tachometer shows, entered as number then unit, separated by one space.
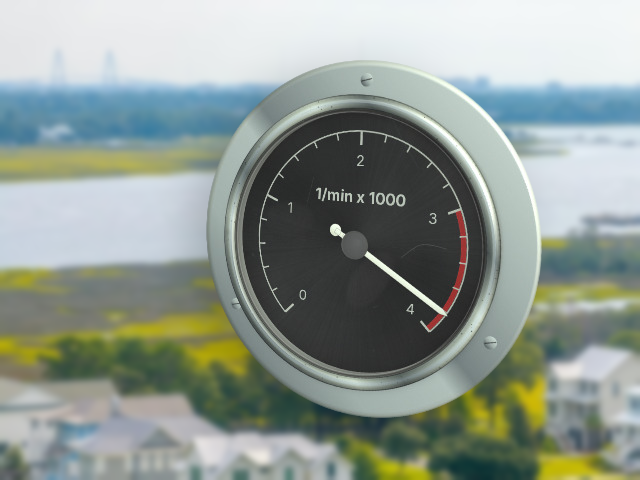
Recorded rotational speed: 3800 rpm
